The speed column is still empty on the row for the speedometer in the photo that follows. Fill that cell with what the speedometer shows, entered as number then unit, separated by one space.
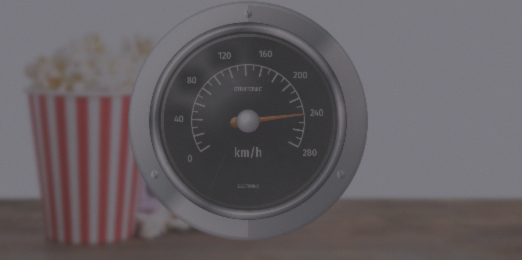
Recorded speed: 240 km/h
